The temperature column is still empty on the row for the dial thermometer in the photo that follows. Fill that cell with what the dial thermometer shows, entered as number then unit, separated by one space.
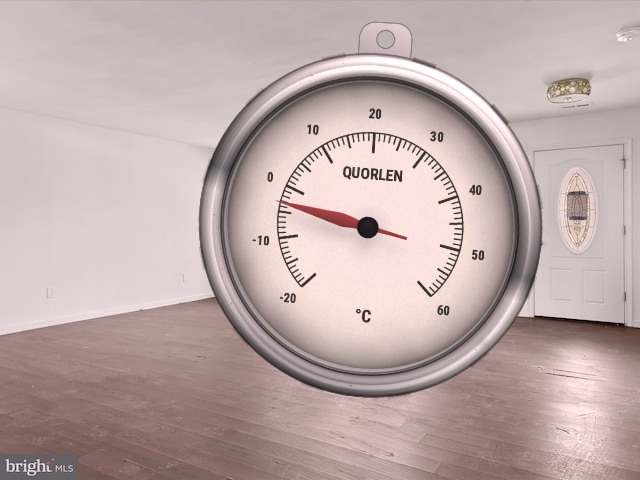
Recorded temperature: -3 °C
